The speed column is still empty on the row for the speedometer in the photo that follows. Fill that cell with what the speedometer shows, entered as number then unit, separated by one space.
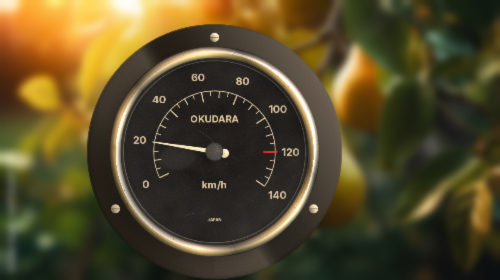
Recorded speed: 20 km/h
